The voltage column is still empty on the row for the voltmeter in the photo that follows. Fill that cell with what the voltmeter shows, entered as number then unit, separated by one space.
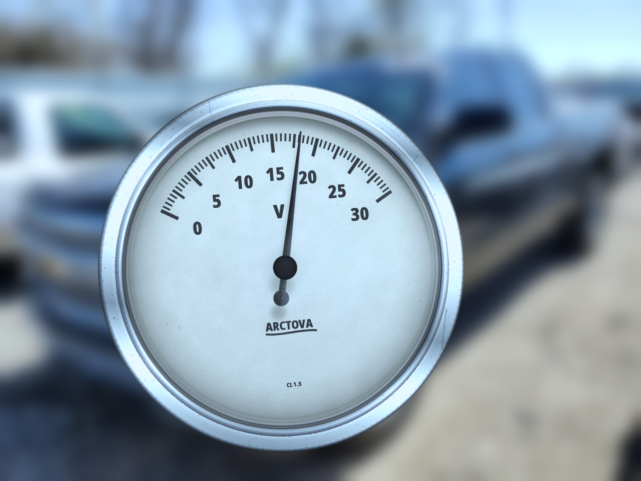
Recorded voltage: 18 V
